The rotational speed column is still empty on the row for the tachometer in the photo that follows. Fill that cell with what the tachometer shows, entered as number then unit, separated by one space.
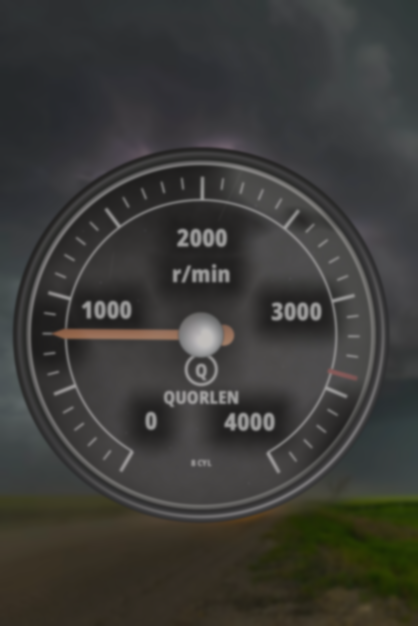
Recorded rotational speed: 800 rpm
